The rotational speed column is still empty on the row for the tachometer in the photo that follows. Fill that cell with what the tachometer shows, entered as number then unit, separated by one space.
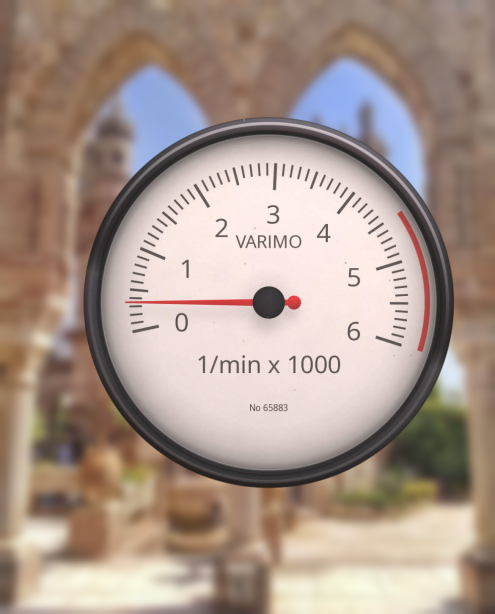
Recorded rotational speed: 350 rpm
